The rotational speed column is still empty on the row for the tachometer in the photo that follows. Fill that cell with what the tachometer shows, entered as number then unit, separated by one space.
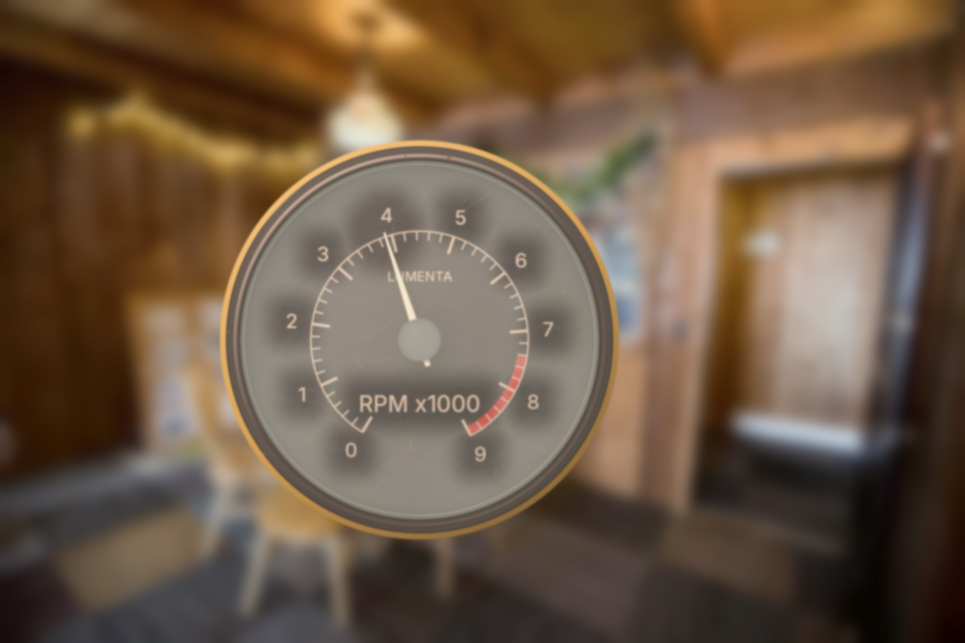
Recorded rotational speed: 3900 rpm
